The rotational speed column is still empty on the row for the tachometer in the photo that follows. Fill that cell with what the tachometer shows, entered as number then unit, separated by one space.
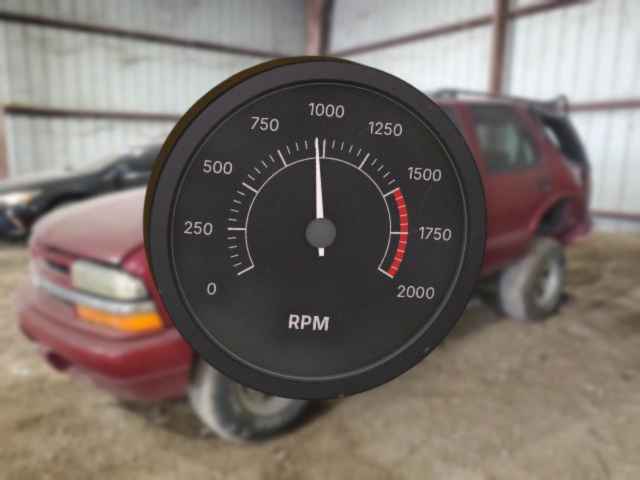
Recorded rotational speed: 950 rpm
